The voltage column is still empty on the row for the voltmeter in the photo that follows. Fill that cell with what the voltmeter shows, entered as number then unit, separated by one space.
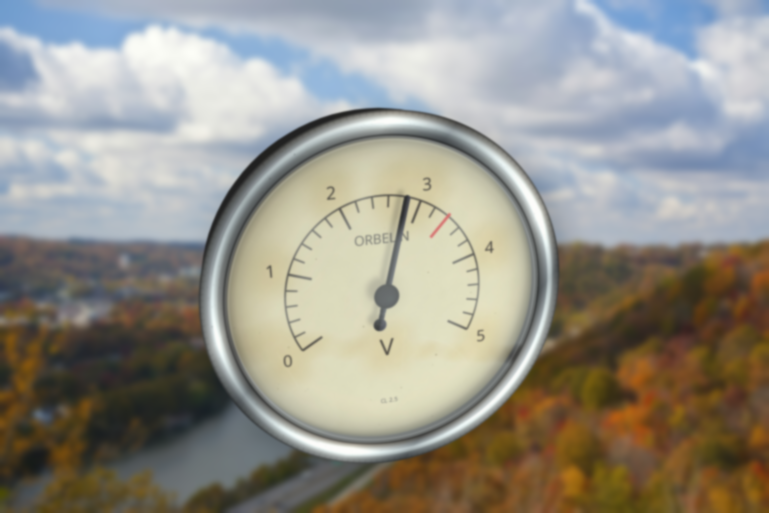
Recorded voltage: 2.8 V
